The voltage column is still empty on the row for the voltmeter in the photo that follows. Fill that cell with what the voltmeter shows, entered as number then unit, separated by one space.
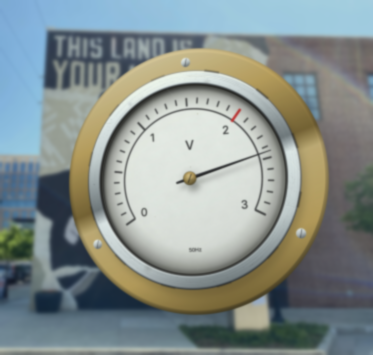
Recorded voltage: 2.45 V
